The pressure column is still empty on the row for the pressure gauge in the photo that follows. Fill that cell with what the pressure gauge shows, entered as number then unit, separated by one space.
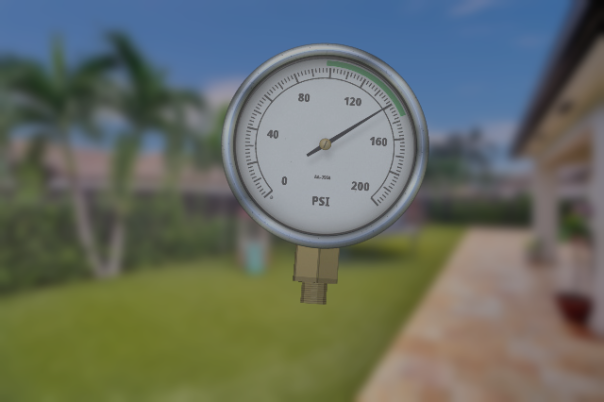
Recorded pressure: 140 psi
